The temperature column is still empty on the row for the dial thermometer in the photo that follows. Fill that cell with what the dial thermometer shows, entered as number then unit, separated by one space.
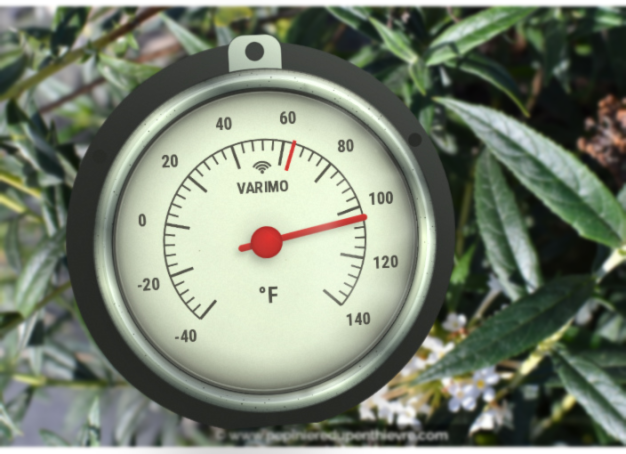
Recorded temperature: 104 °F
